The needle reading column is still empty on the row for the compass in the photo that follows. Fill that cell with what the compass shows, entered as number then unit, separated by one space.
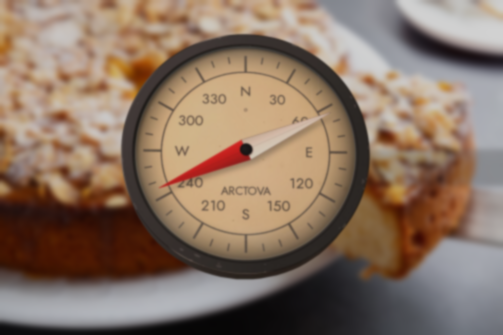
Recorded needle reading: 245 °
